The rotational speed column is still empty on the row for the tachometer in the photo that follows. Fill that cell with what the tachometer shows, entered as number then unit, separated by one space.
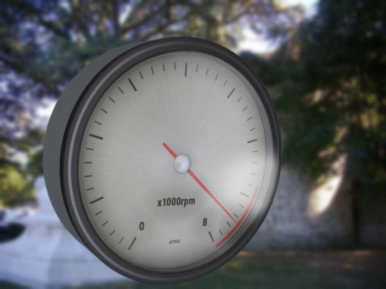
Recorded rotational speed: 7500 rpm
